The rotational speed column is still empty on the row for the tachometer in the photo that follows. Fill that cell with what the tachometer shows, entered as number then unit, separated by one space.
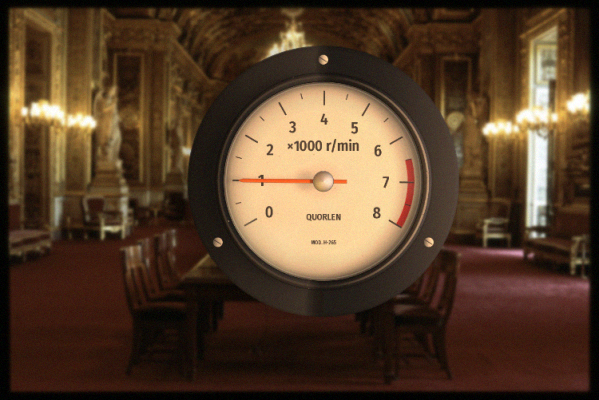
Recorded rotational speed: 1000 rpm
